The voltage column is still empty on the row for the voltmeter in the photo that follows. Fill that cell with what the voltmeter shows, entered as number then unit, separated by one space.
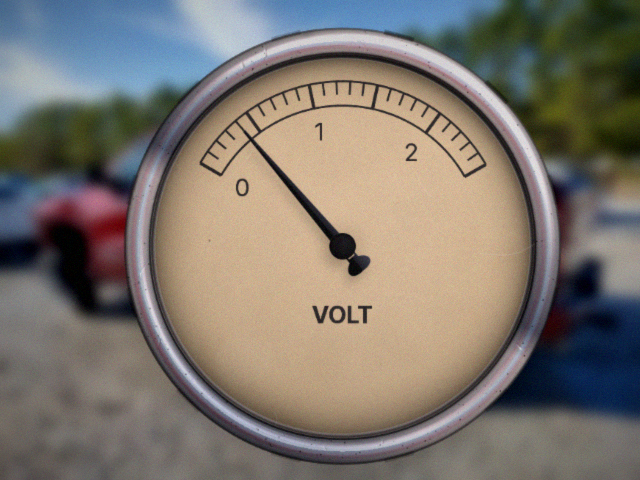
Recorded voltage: 0.4 V
